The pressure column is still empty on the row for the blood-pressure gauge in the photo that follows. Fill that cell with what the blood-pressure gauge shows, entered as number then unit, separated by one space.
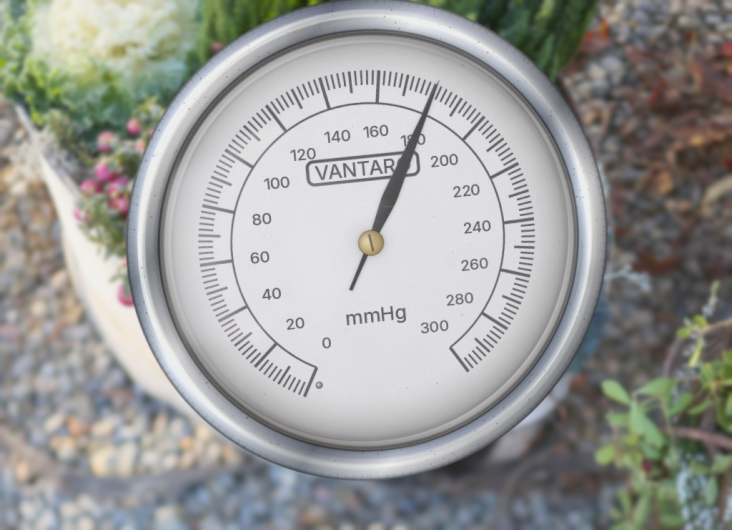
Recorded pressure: 180 mmHg
